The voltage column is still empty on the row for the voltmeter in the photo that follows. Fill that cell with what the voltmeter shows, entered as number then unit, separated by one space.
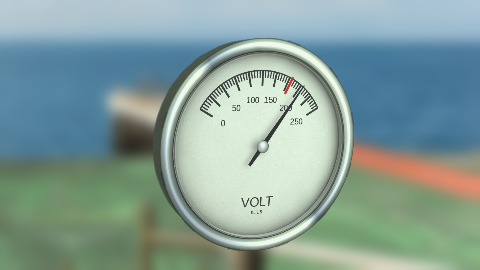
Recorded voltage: 200 V
